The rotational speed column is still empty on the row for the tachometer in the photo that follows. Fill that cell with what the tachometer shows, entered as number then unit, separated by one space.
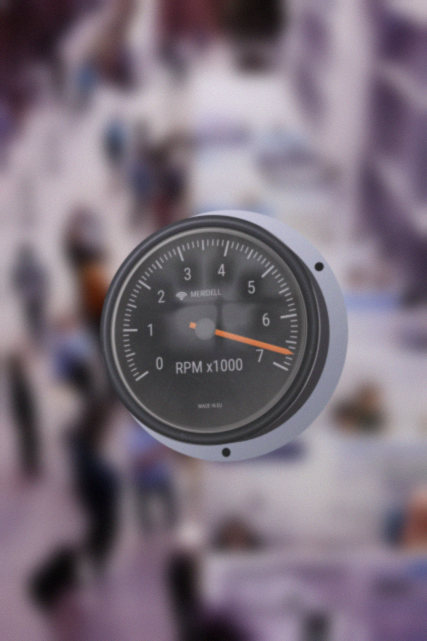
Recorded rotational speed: 6700 rpm
